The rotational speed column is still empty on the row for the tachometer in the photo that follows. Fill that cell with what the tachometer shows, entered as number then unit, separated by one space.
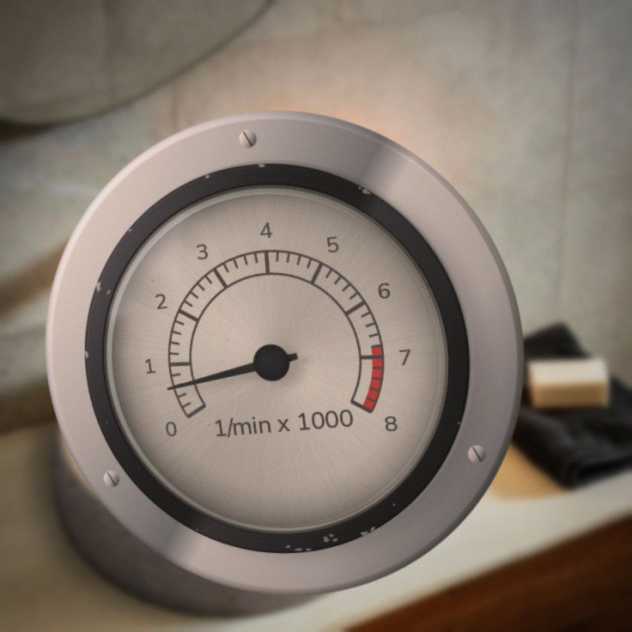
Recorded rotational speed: 600 rpm
